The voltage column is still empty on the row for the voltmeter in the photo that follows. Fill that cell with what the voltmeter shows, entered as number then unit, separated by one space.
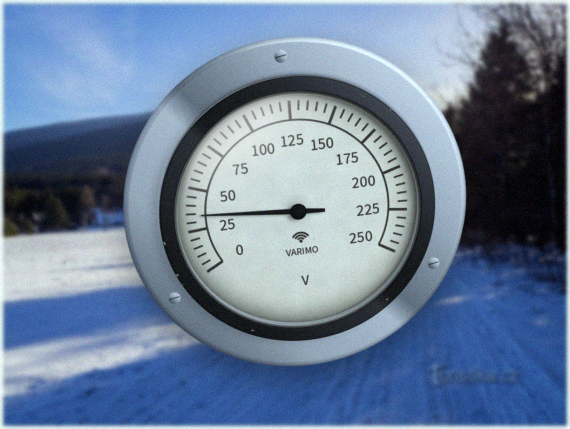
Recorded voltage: 35 V
